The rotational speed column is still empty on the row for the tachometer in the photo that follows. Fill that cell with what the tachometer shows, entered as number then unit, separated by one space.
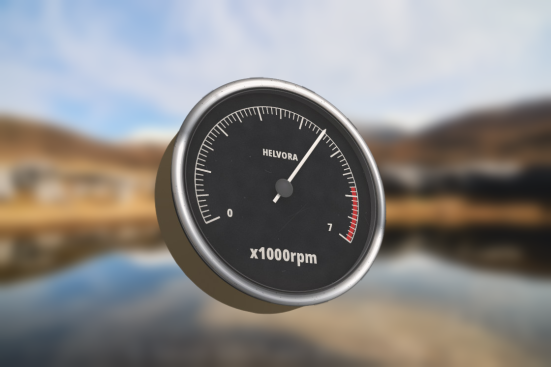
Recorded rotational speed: 4500 rpm
